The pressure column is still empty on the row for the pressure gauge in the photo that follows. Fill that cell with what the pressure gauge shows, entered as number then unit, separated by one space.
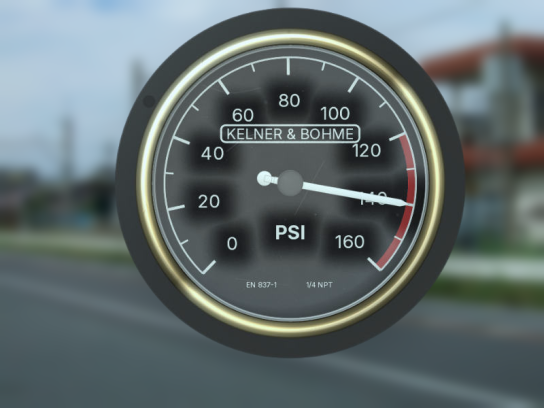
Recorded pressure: 140 psi
